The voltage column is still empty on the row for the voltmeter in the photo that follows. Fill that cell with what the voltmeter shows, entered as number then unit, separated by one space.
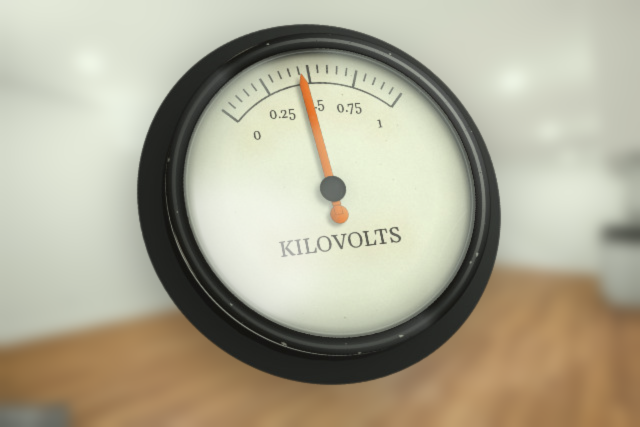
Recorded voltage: 0.45 kV
